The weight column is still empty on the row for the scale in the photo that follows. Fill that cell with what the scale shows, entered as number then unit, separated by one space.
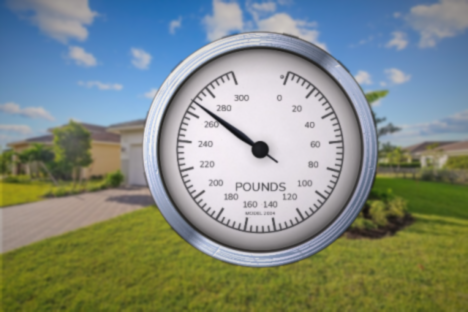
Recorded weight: 268 lb
